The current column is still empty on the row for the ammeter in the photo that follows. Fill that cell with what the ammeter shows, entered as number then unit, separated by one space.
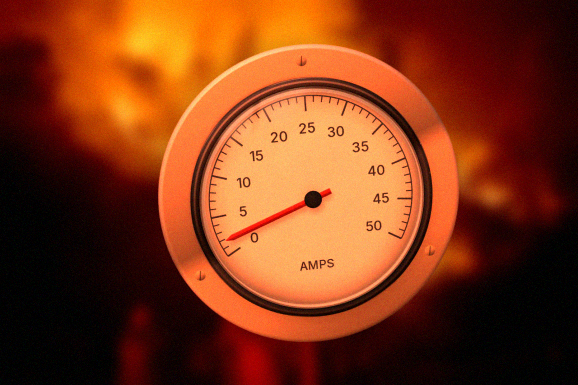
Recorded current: 2 A
